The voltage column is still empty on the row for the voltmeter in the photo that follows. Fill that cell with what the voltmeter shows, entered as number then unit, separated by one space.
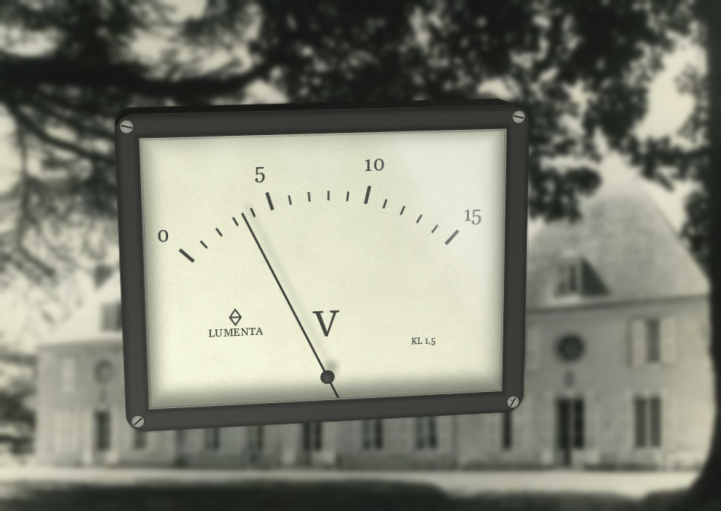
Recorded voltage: 3.5 V
